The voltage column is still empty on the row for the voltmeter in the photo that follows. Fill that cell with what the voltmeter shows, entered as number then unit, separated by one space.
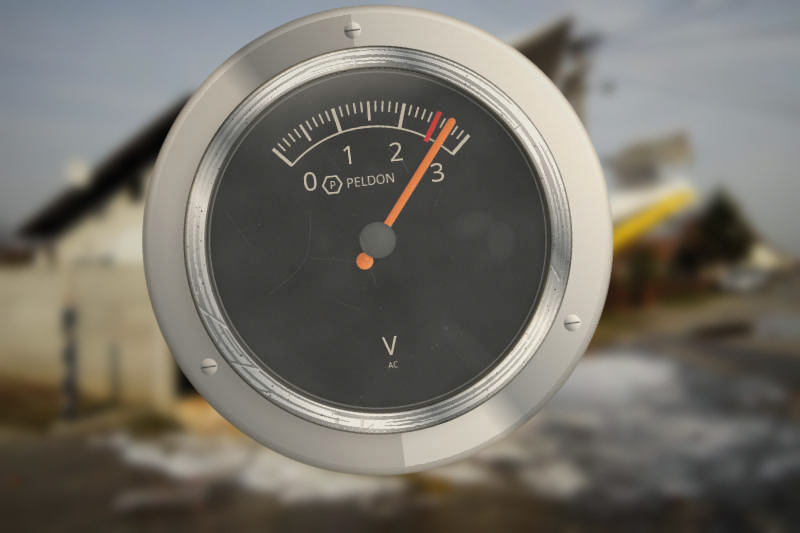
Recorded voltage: 2.7 V
